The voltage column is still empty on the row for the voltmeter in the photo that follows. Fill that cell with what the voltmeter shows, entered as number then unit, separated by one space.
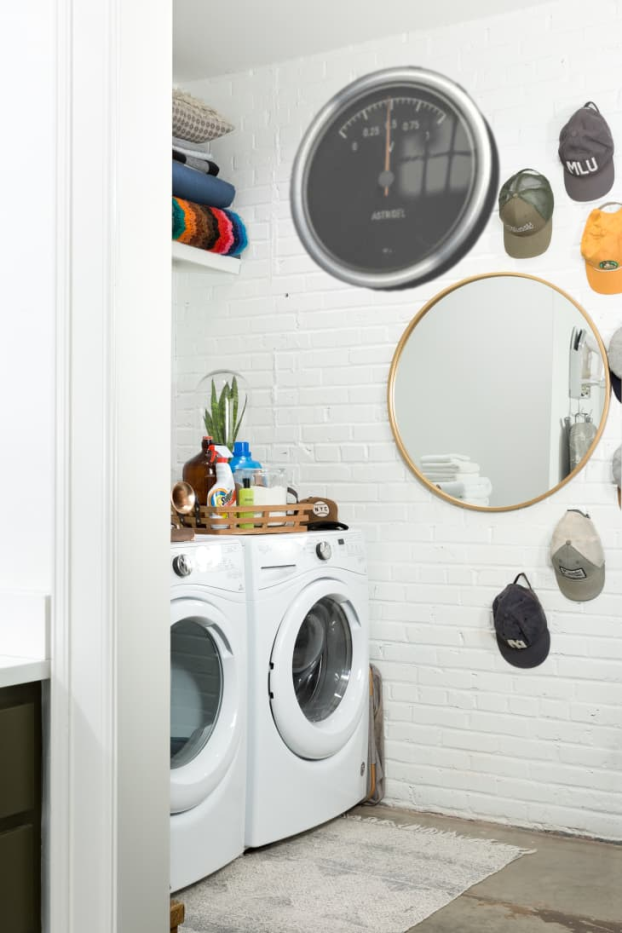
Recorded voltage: 0.5 V
